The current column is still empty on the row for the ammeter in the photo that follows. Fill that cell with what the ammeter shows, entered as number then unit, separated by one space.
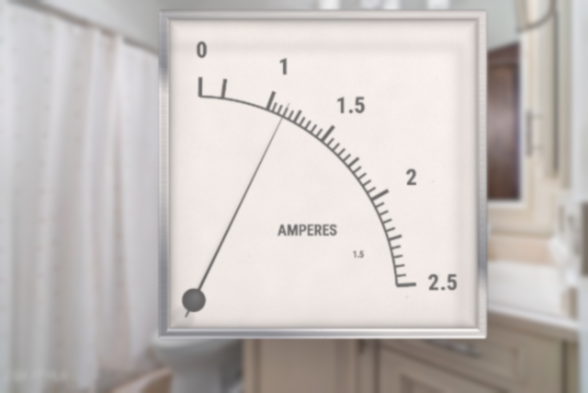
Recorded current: 1.15 A
